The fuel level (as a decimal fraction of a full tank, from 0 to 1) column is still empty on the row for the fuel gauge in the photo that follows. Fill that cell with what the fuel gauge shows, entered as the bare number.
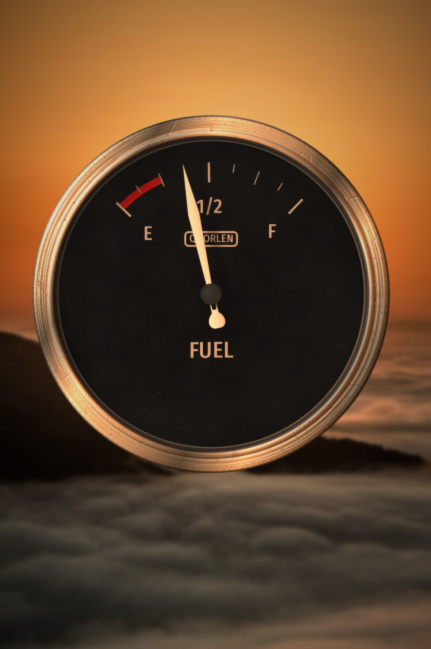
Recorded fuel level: 0.375
